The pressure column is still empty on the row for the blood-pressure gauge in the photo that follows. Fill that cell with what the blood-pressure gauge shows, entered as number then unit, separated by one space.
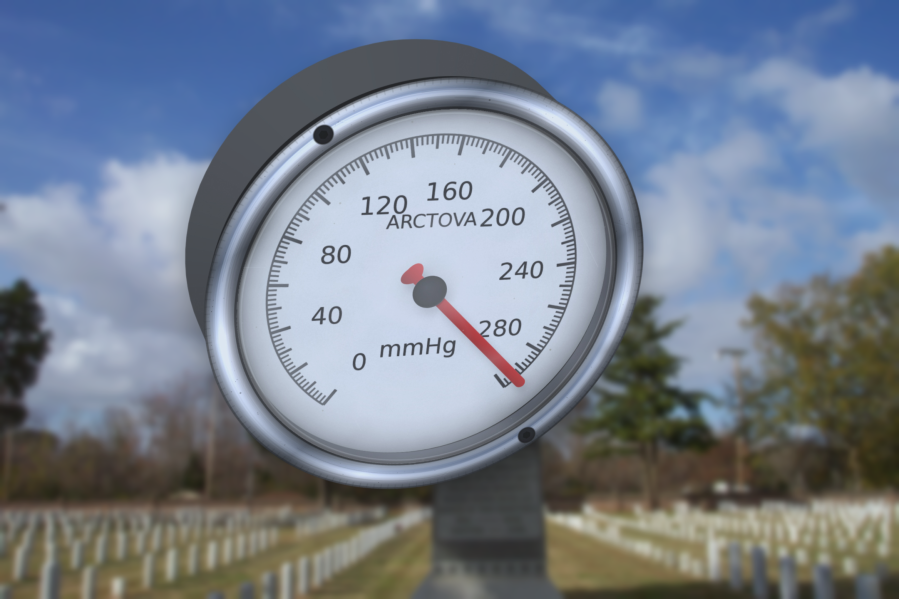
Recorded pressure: 294 mmHg
